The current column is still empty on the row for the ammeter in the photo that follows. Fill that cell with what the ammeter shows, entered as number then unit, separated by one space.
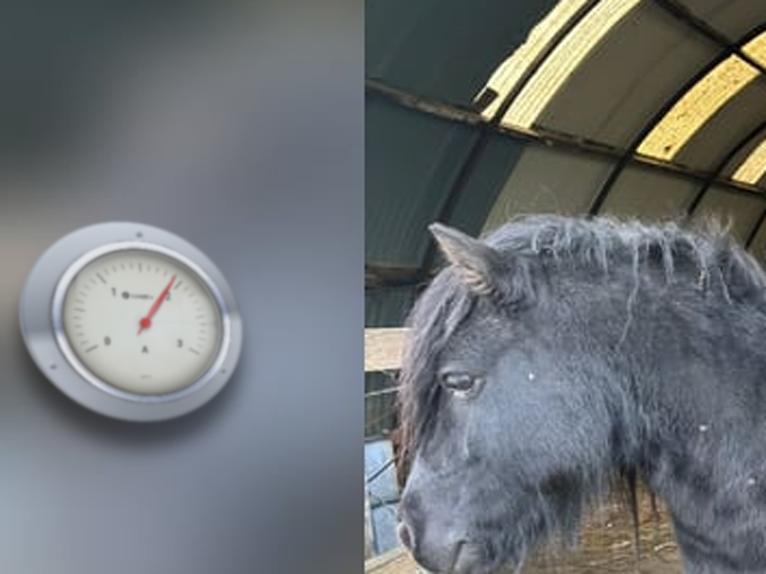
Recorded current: 1.9 A
